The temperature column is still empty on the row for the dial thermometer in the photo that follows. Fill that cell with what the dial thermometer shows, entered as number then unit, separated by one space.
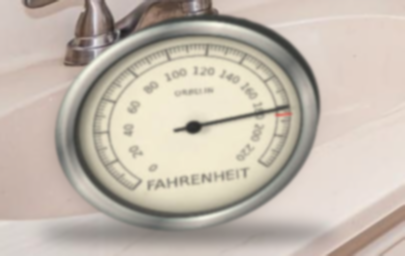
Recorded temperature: 180 °F
